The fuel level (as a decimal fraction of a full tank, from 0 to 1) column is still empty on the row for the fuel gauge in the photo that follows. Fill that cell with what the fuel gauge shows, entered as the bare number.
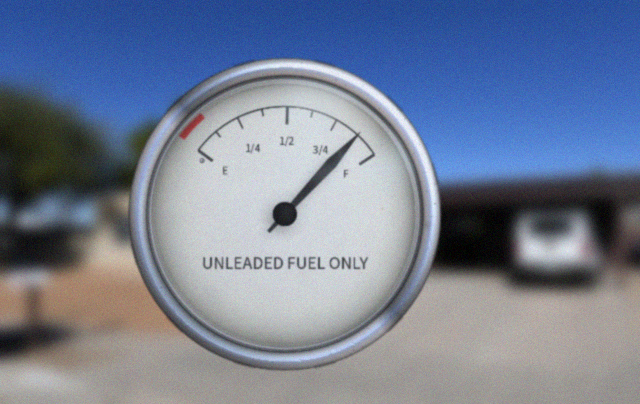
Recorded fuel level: 0.875
